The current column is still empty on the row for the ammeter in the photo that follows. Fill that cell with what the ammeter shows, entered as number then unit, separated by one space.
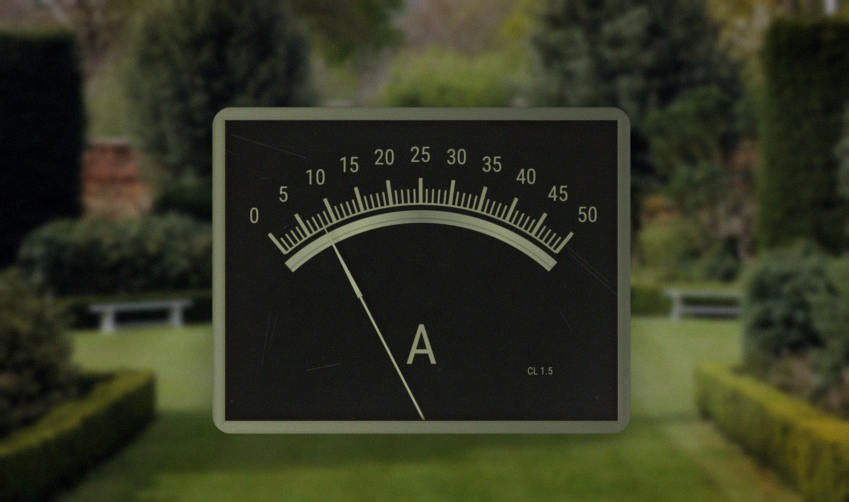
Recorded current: 8 A
